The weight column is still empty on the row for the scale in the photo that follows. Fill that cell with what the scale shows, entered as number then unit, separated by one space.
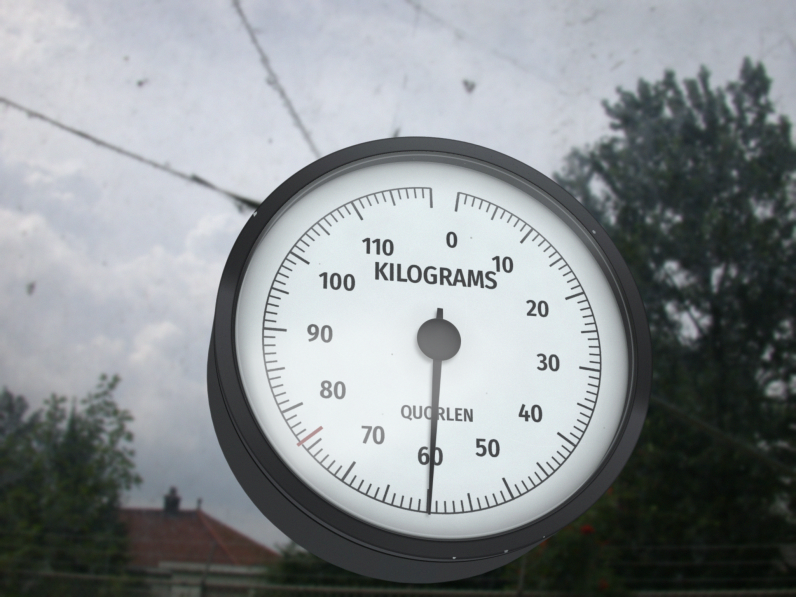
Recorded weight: 60 kg
